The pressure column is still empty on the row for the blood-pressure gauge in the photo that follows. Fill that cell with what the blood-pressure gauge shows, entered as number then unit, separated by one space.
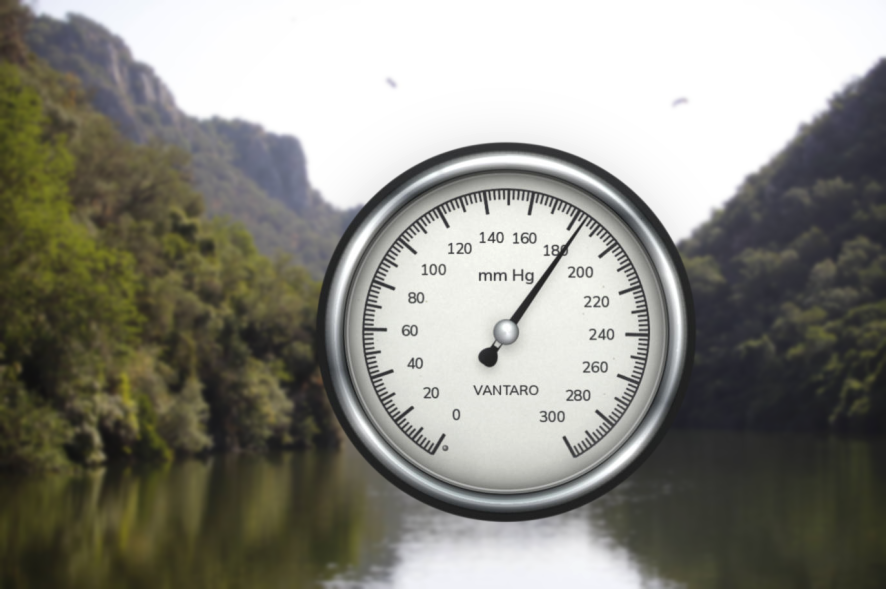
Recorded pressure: 184 mmHg
